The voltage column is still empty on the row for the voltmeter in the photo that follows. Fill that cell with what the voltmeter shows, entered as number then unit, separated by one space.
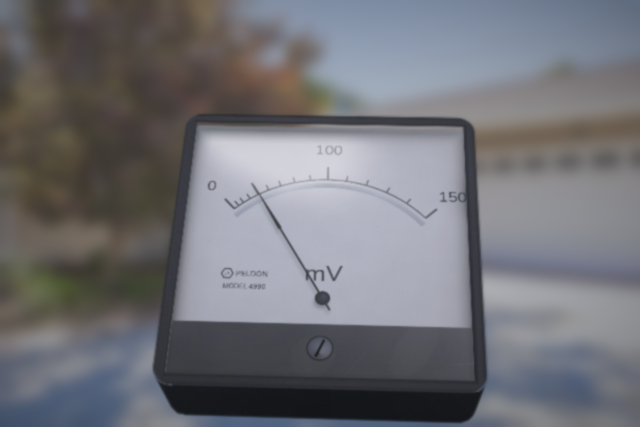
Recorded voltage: 50 mV
